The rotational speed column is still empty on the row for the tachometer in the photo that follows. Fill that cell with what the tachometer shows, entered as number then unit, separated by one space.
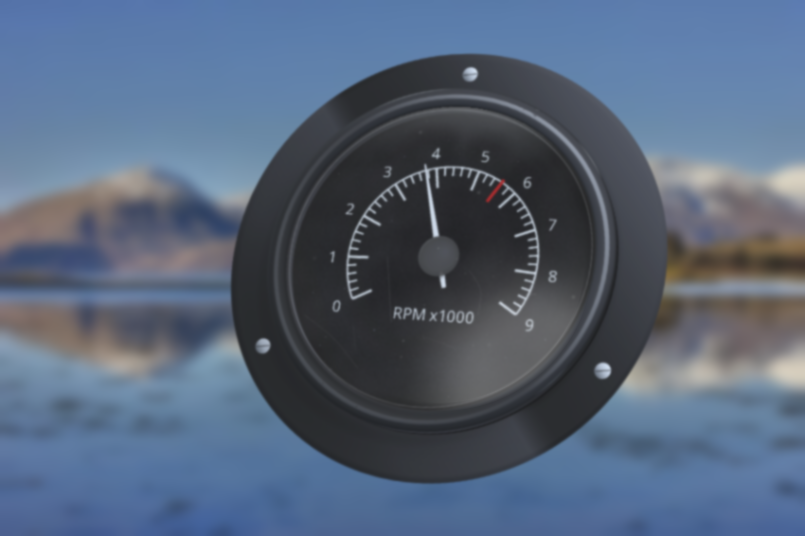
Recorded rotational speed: 3800 rpm
